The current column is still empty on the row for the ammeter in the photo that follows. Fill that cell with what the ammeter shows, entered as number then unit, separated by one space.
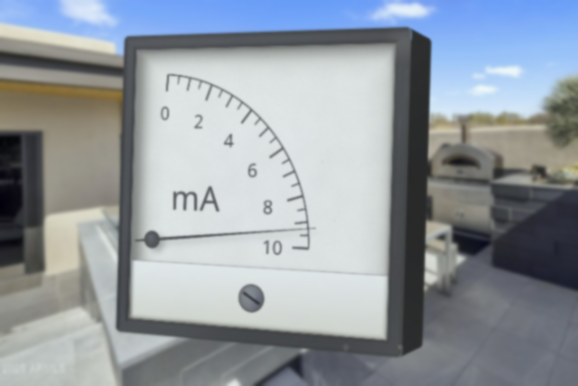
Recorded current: 9.25 mA
